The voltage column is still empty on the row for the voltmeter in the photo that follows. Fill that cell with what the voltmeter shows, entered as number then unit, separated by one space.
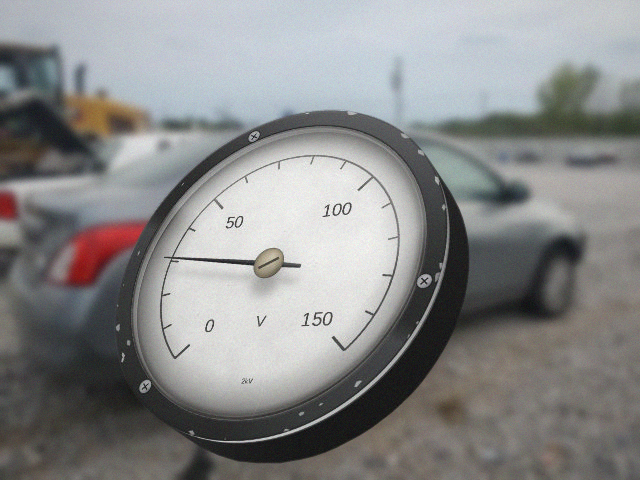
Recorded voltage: 30 V
